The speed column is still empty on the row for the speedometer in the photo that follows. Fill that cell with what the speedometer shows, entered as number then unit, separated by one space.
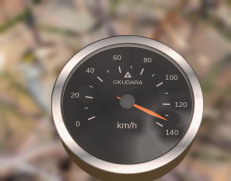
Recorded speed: 135 km/h
